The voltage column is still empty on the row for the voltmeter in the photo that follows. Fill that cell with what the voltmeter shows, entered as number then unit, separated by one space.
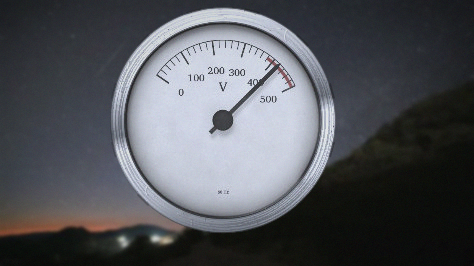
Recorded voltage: 420 V
